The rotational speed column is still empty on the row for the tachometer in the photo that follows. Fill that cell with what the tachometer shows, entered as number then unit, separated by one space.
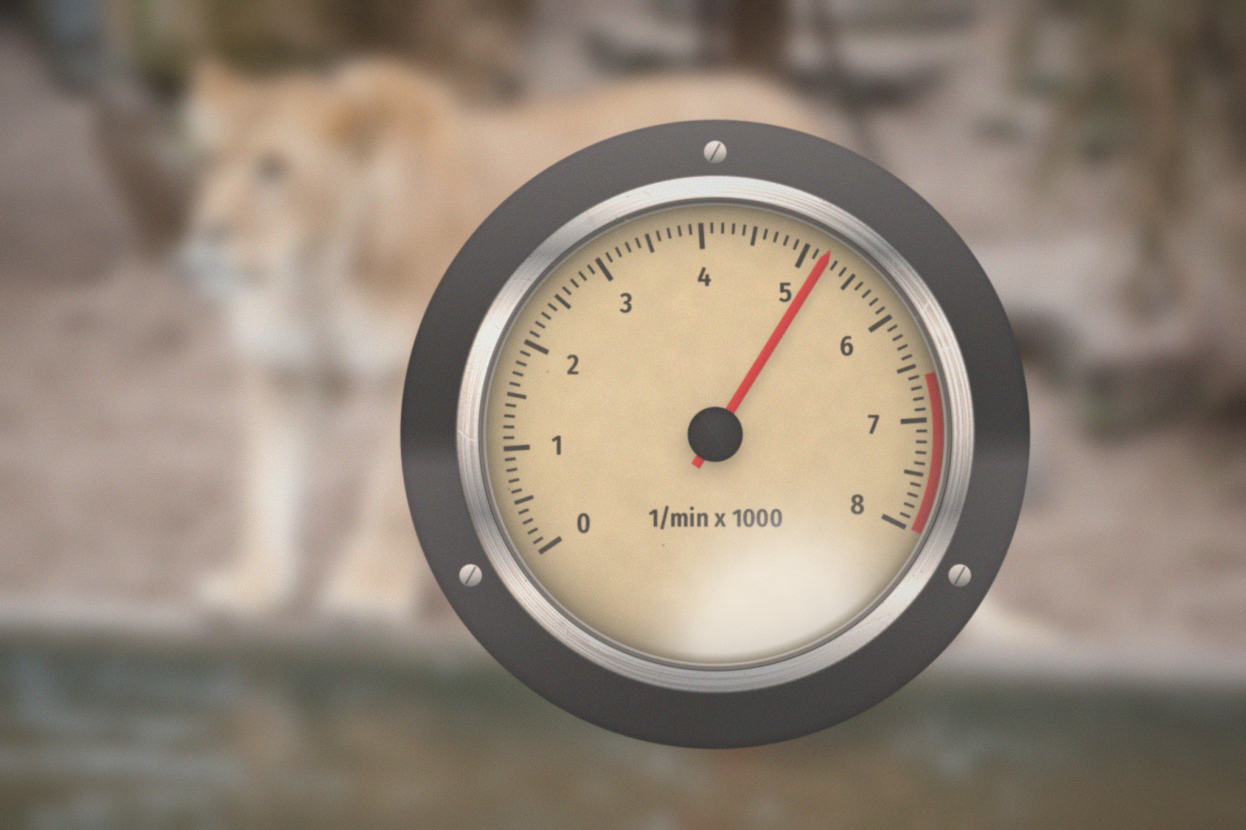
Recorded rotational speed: 5200 rpm
